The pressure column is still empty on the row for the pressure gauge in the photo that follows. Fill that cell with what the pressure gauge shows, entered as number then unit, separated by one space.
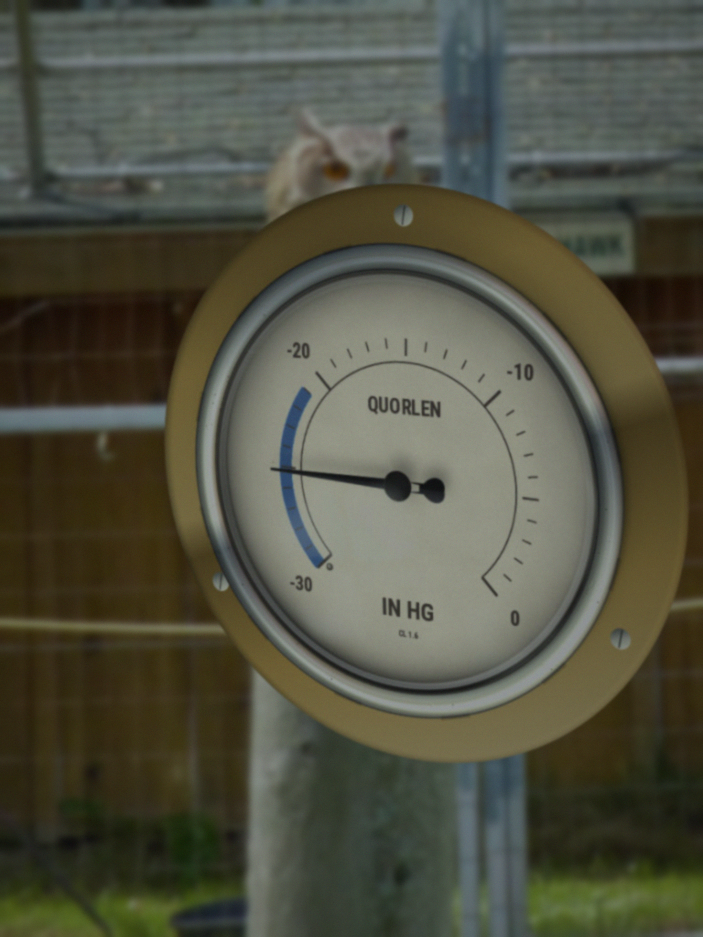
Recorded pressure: -25 inHg
